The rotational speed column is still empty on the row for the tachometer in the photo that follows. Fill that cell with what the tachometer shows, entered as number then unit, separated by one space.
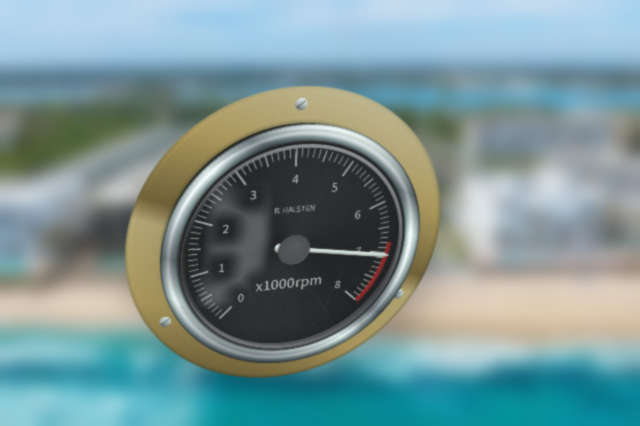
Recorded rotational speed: 7000 rpm
